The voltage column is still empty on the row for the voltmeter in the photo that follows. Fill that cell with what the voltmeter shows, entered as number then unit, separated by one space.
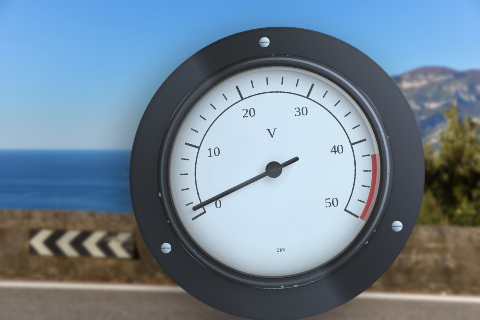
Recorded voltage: 1 V
